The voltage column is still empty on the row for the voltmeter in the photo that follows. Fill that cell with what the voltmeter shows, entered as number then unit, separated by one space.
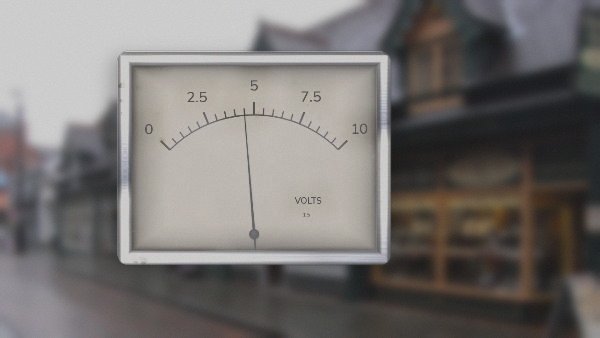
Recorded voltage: 4.5 V
